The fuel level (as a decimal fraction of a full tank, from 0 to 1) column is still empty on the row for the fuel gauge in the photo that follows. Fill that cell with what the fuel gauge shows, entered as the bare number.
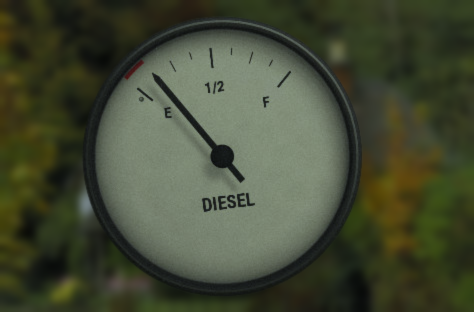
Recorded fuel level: 0.125
